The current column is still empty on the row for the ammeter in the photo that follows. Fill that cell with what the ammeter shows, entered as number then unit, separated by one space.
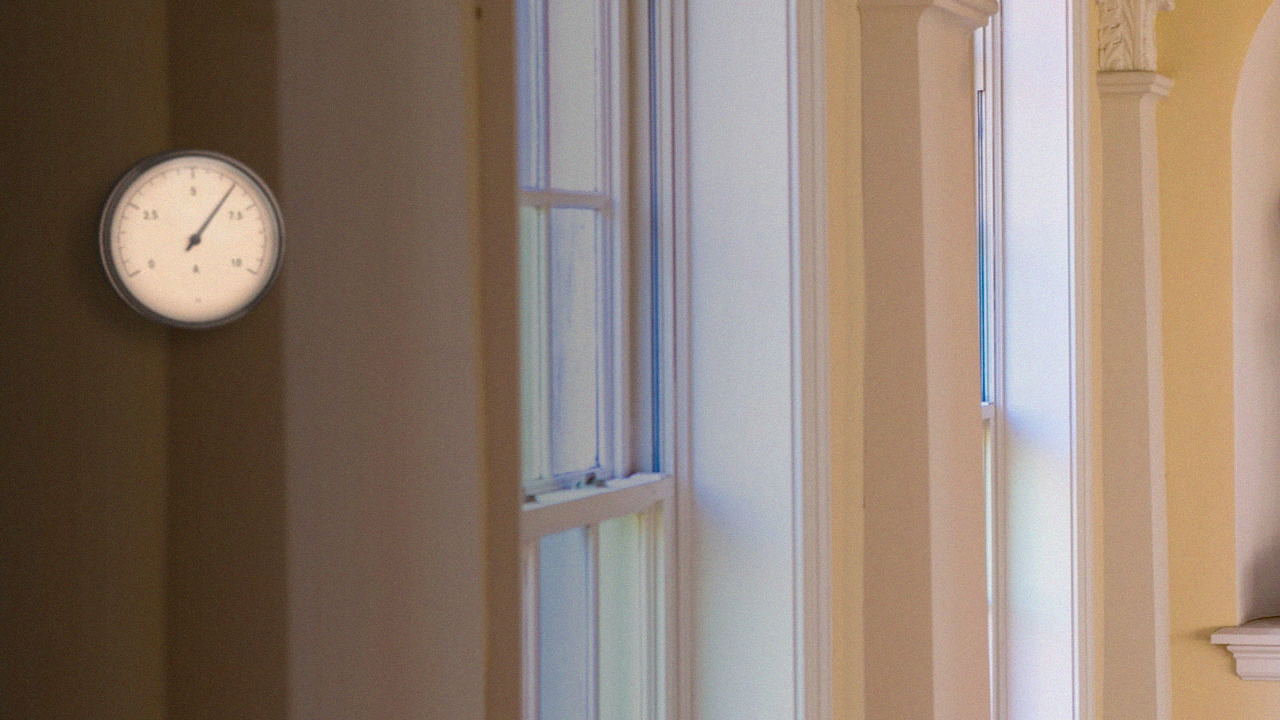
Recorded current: 6.5 A
